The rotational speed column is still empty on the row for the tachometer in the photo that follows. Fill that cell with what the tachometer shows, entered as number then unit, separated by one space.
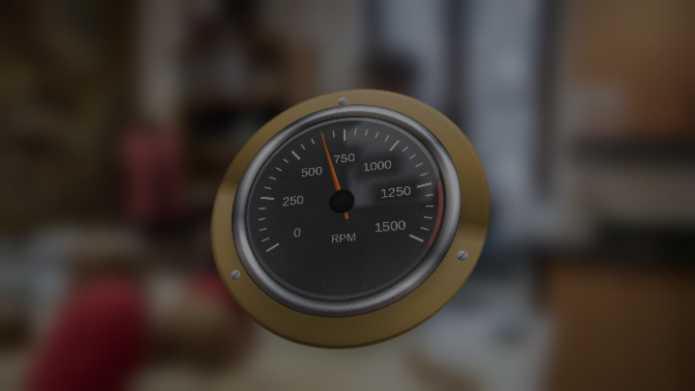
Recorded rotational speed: 650 rpm
